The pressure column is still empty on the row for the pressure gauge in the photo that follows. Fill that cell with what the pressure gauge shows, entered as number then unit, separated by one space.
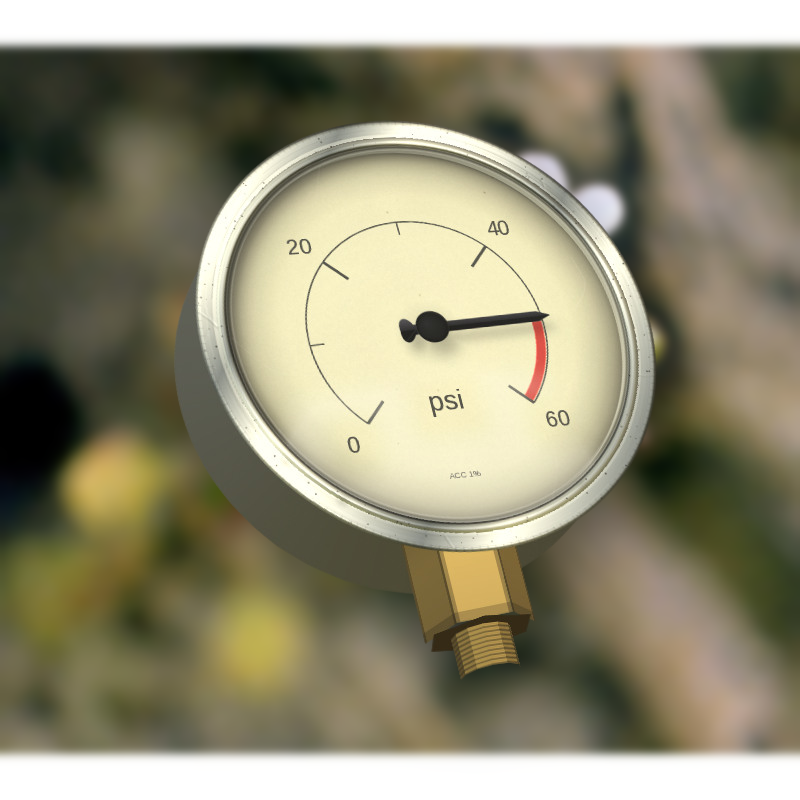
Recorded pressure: 50 psi
